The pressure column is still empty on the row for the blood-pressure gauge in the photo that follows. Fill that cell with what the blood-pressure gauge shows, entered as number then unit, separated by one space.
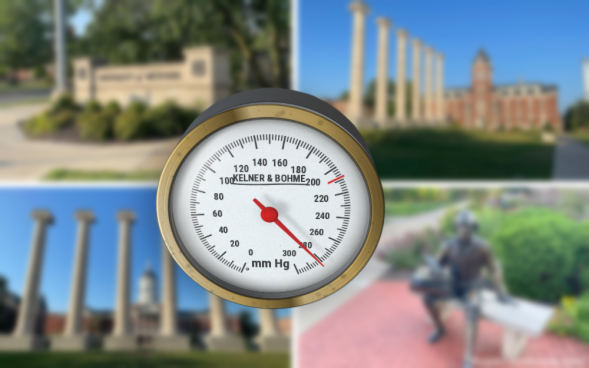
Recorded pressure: 280 mmHg
